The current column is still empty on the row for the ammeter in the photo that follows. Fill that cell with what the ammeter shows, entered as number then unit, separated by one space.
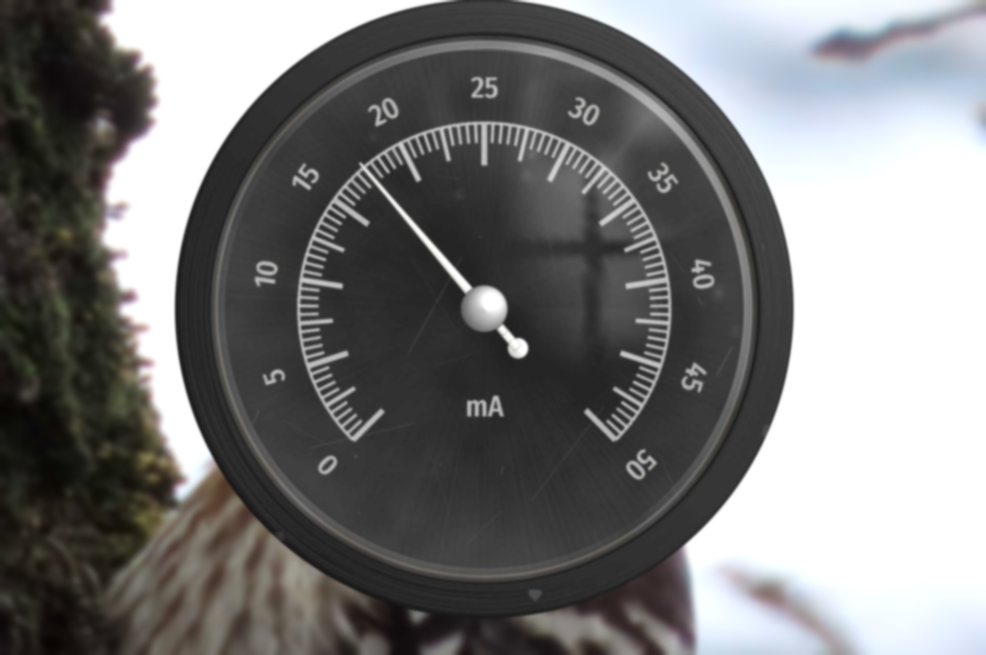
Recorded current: 17.5 mA
